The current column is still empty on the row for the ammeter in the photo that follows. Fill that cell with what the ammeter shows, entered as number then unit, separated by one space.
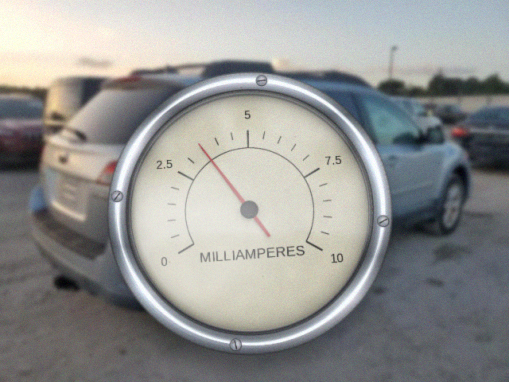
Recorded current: 3.5 mA
